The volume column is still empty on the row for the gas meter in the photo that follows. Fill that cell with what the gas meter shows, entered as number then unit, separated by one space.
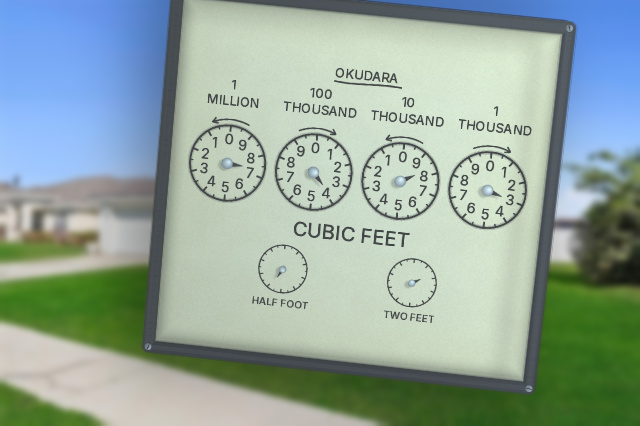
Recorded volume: 738300 ft³
